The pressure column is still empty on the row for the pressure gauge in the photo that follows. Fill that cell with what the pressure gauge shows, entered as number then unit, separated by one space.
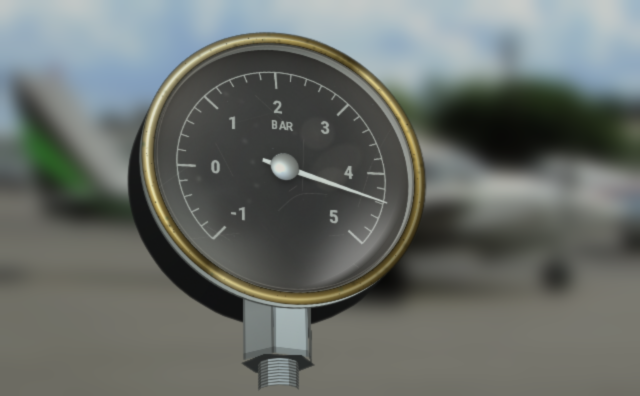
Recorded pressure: 4.4 bar
